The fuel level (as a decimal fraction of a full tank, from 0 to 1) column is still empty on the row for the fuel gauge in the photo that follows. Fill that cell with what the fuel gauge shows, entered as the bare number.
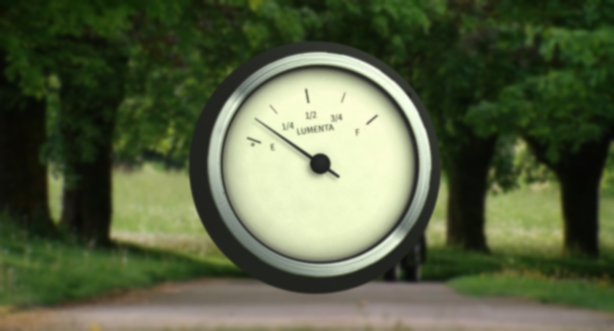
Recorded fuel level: 0.125
